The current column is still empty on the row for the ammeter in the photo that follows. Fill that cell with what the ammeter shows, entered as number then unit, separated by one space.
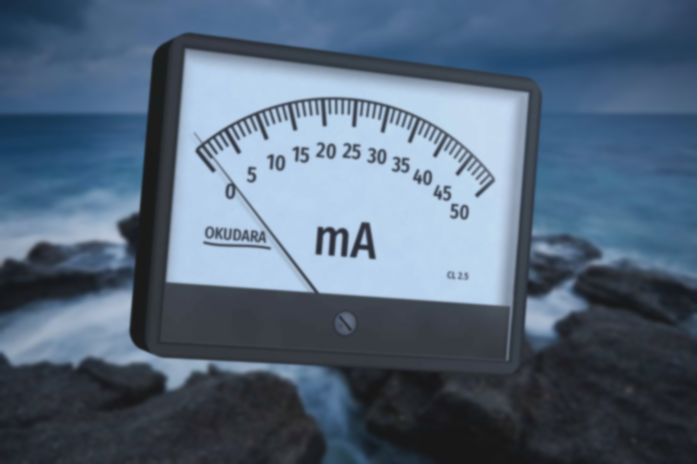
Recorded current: 1 mA
